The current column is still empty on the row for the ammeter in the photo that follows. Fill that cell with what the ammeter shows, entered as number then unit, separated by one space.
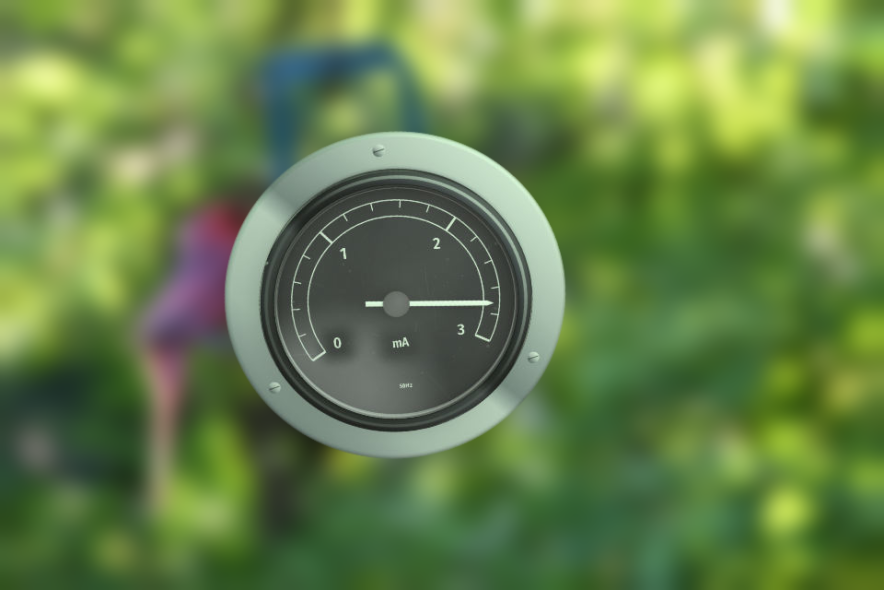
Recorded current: 2.7 mA
